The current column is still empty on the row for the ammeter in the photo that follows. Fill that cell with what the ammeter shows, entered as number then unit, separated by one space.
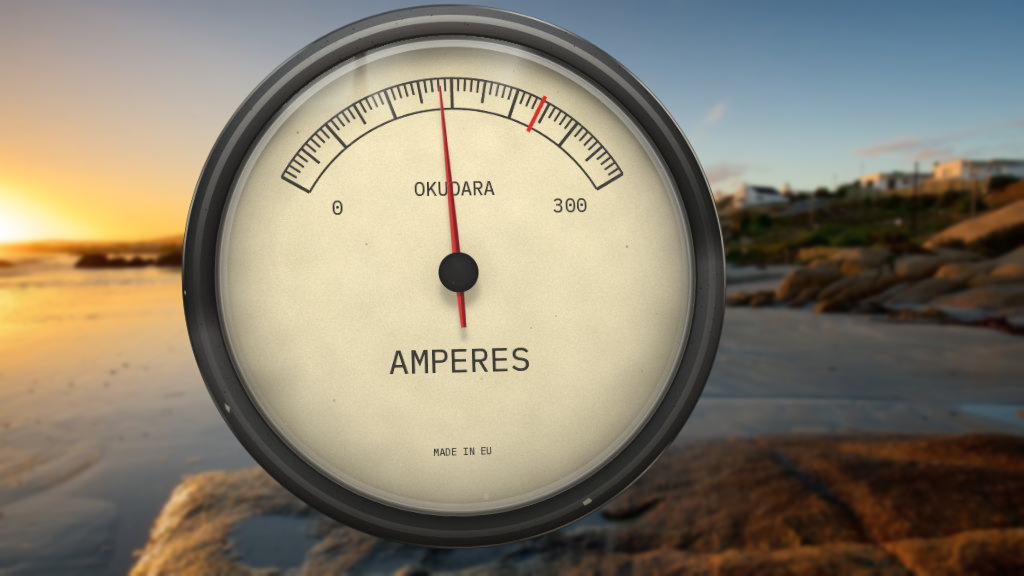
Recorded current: 140 A
